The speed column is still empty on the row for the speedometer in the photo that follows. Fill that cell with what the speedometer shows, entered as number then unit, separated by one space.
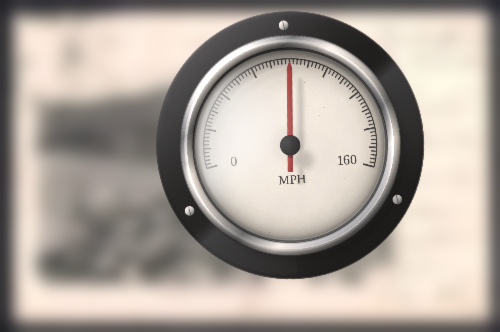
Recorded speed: 80 mph
